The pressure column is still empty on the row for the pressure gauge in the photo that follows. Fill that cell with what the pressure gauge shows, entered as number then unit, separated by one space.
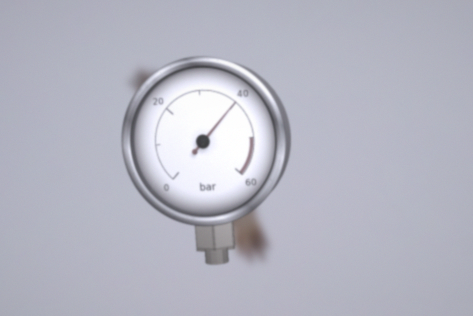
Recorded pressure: 40 bar
